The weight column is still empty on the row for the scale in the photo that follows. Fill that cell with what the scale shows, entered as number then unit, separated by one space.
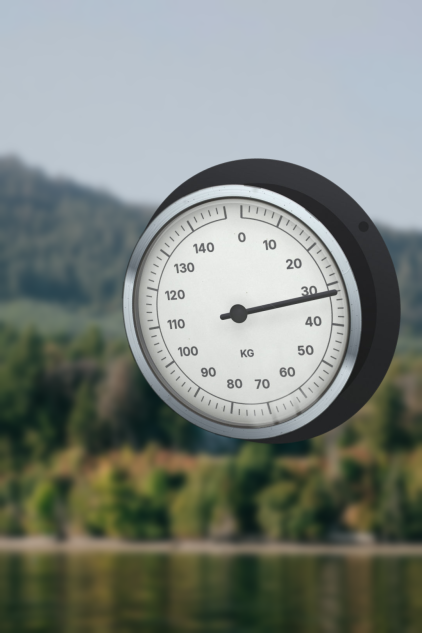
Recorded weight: 32 kg
